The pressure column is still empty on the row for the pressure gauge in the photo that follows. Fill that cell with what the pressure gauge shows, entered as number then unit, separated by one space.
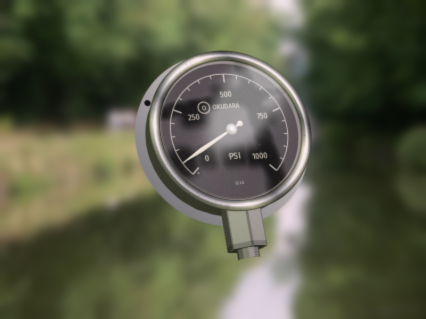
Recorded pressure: 50 psi
